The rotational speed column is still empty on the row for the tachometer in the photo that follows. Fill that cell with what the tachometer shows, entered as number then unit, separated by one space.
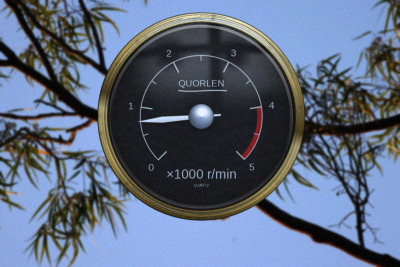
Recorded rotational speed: 750 rpm
